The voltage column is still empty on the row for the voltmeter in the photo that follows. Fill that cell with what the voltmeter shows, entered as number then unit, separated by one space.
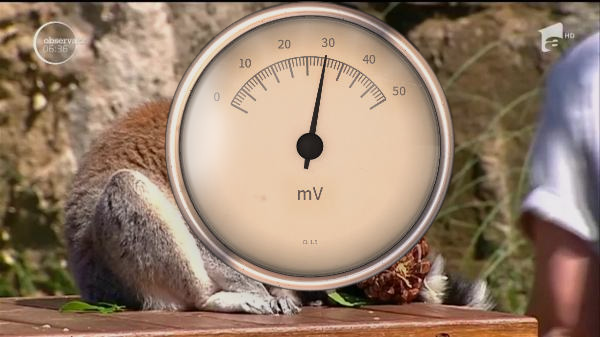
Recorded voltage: 30 mV
